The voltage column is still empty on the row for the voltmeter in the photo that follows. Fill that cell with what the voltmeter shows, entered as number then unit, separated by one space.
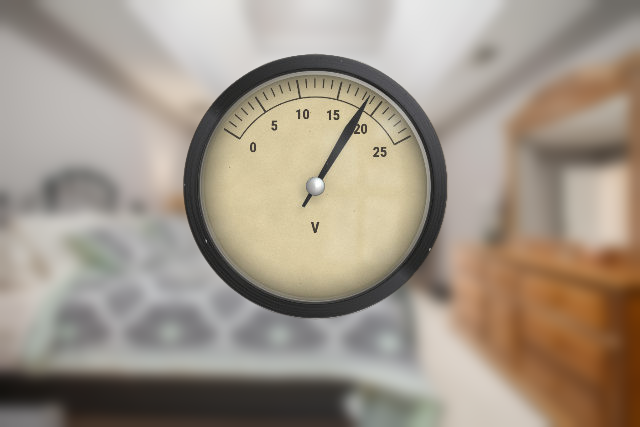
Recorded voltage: 18.5 V
